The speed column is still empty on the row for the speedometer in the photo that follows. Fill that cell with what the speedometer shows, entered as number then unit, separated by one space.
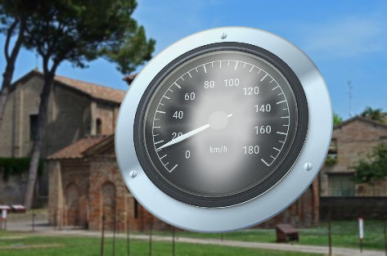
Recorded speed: 15 km/h
